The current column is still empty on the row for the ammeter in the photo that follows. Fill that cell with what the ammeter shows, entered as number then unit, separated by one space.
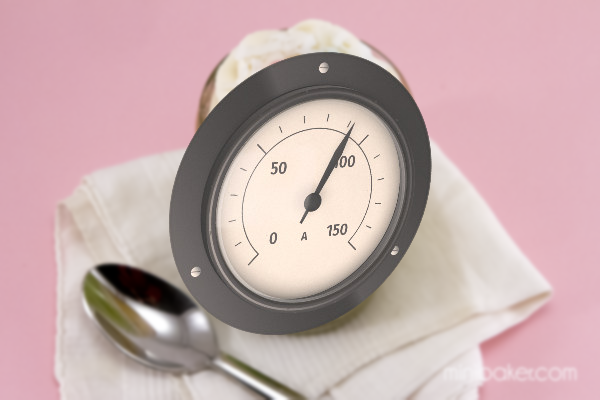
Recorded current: 90 A
